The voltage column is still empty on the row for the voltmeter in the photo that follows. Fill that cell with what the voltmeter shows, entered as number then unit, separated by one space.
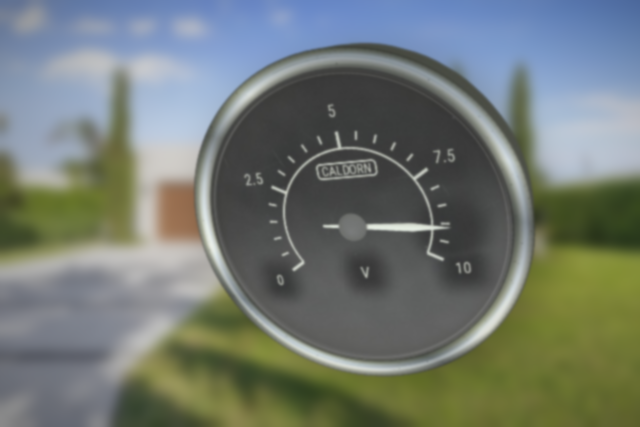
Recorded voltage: 9 V
